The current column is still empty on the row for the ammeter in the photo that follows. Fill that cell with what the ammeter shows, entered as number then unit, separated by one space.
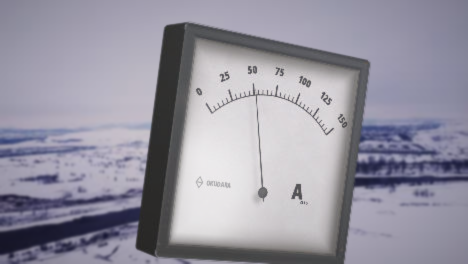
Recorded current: 50 A
